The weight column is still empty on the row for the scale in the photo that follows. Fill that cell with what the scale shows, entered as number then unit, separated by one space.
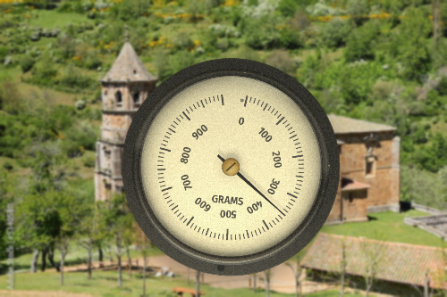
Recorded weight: 350 g
